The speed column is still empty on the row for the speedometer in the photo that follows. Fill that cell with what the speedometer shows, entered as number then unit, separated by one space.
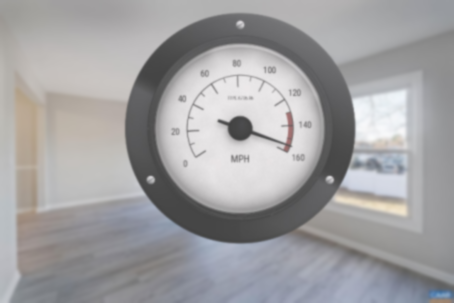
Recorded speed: 155 mph
